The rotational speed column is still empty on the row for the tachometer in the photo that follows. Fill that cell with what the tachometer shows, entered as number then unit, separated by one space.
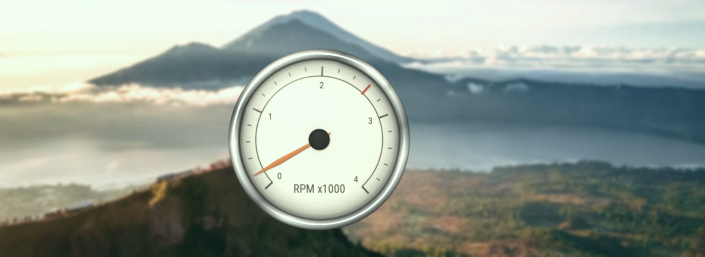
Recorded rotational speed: 200 rpm
